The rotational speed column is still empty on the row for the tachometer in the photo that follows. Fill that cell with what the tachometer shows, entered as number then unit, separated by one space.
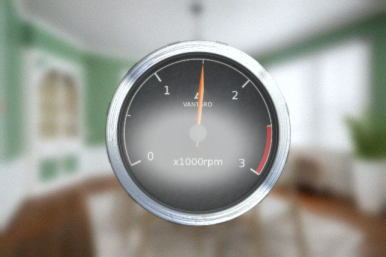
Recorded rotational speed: 1500 rpm
